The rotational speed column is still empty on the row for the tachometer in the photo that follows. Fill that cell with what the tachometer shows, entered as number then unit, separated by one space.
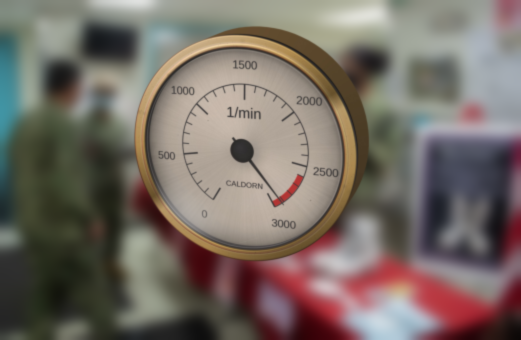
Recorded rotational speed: 2900 rpm
